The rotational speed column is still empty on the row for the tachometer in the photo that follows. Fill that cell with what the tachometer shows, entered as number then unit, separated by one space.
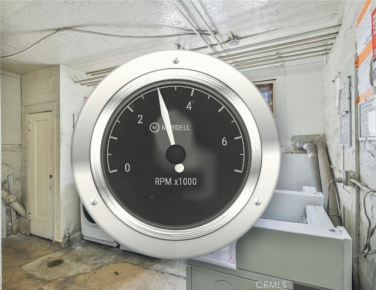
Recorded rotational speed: 3000 rpm
